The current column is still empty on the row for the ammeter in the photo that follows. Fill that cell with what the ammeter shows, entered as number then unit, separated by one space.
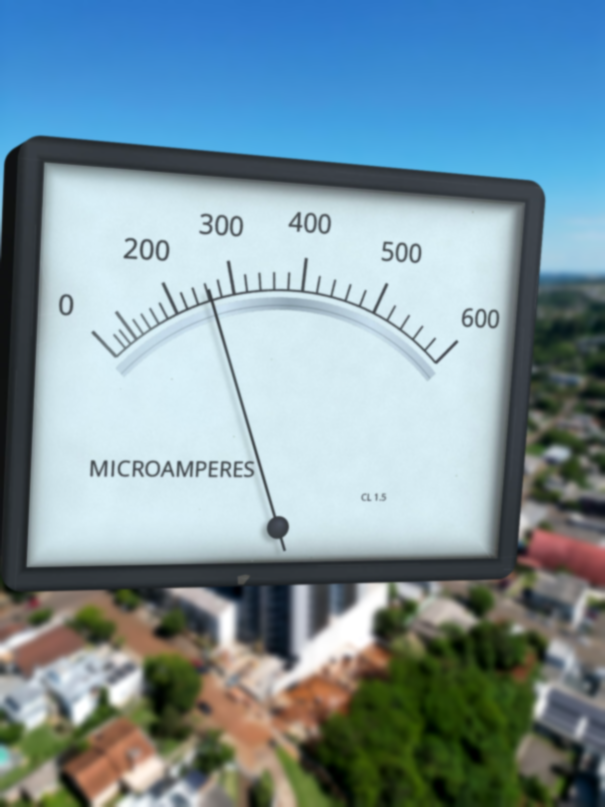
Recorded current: 260 µA
